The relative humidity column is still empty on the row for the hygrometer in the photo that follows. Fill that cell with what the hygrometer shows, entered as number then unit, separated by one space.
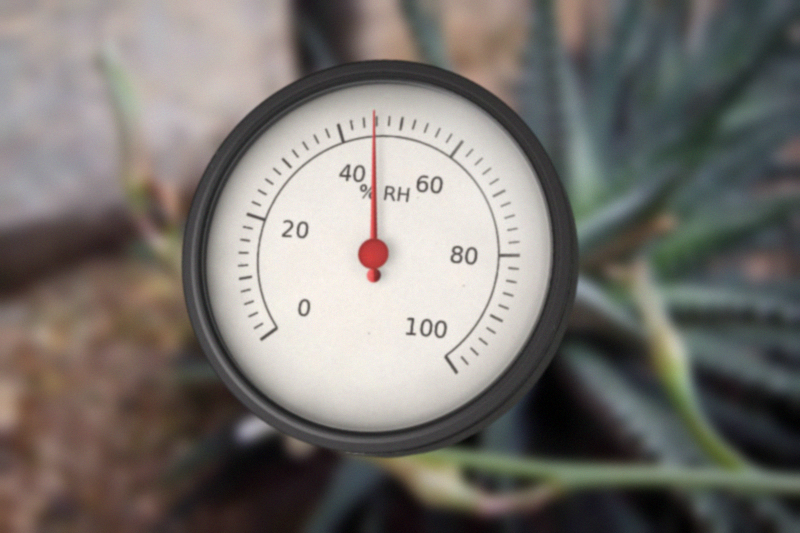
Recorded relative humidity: 46 %
